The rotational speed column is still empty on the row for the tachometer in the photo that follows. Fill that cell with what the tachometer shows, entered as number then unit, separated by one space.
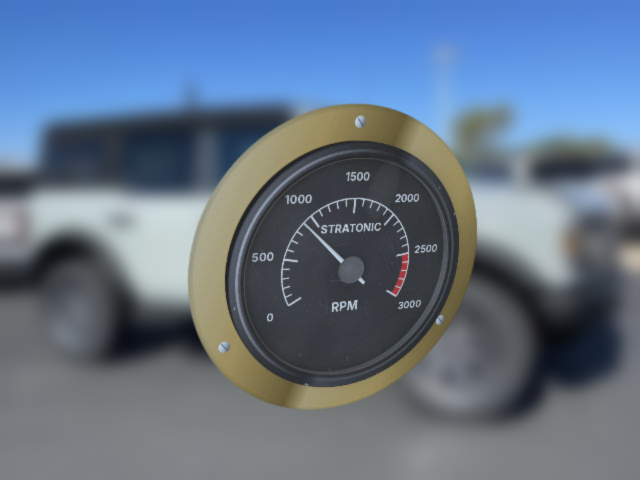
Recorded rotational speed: 900 rpm
